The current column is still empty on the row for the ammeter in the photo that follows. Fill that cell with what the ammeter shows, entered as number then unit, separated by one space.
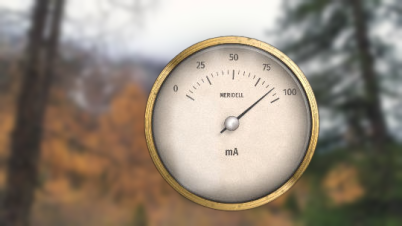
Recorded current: 90 mA
